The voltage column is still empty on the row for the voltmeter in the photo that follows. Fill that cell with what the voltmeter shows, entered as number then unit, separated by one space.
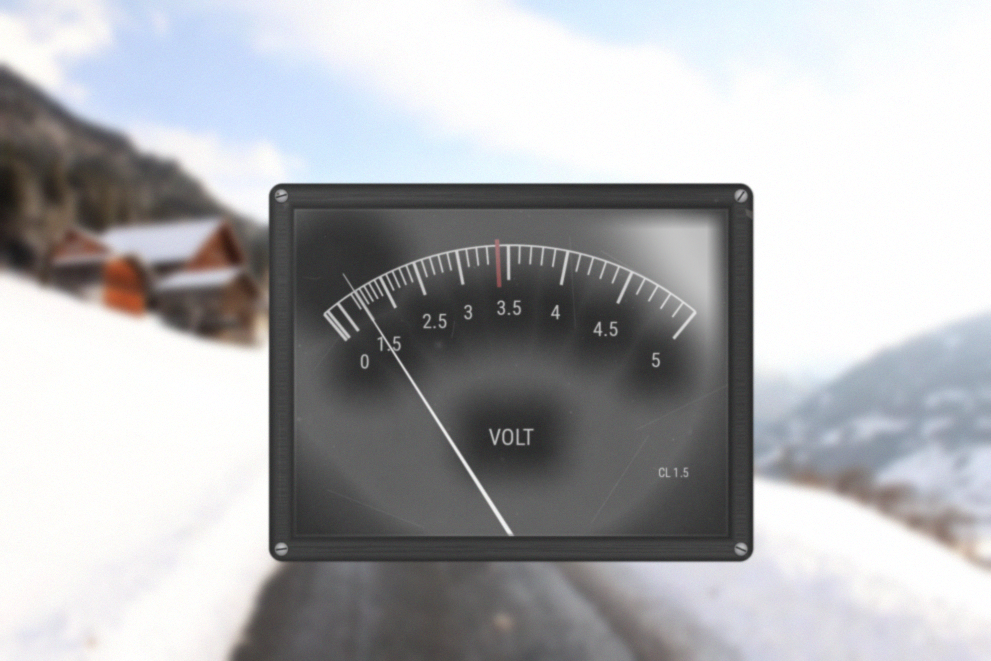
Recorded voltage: 1.5 V
